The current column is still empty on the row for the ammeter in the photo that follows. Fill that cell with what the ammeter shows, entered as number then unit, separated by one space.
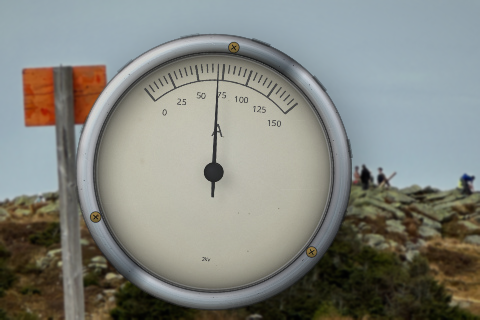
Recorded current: 70 A
